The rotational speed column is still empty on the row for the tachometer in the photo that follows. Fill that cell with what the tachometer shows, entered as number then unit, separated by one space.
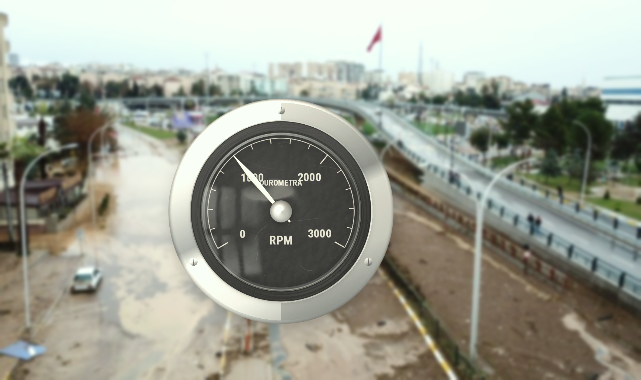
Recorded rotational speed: 1000 rpm
